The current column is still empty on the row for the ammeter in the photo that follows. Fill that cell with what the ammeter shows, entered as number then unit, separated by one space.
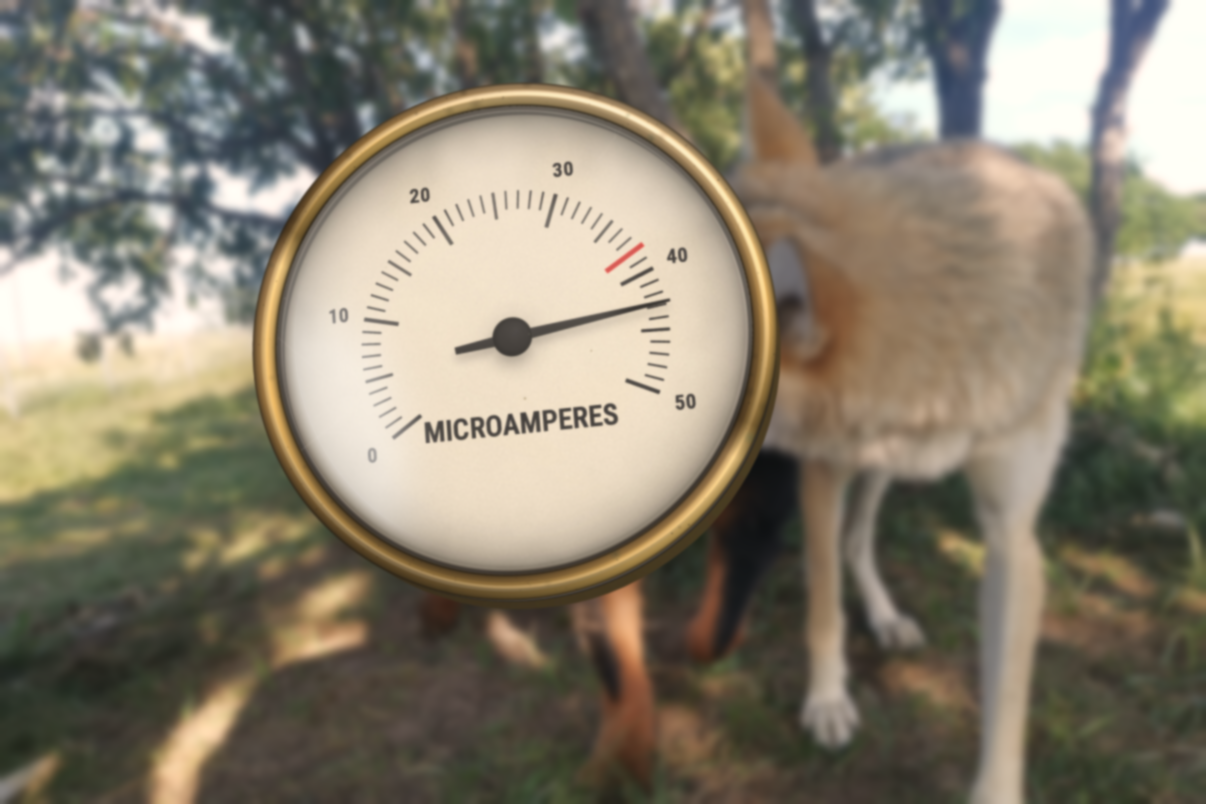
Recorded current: 43 µA
